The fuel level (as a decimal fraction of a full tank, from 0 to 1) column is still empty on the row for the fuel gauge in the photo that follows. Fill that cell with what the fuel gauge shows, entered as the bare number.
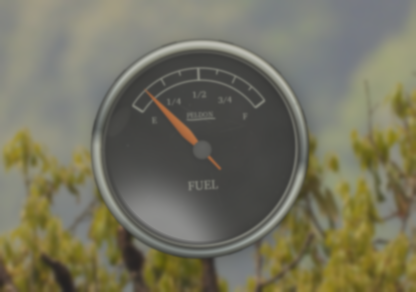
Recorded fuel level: 0.125
